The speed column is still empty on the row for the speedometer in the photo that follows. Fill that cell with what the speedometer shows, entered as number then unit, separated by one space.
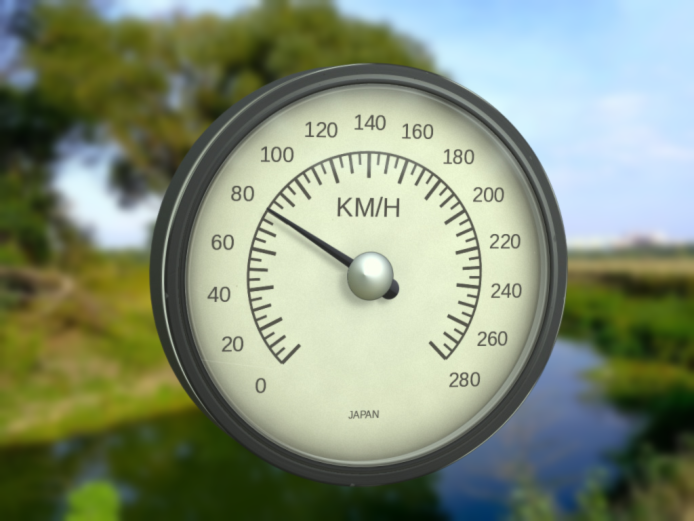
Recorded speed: 80 km/h
